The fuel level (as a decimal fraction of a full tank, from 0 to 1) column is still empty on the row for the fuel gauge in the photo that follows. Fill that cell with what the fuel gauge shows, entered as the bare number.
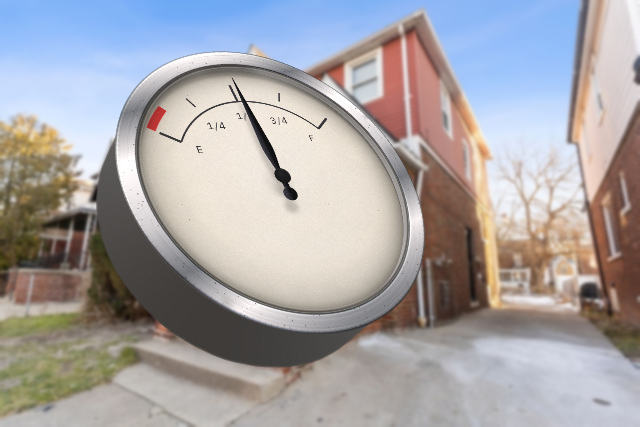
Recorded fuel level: 0.5
